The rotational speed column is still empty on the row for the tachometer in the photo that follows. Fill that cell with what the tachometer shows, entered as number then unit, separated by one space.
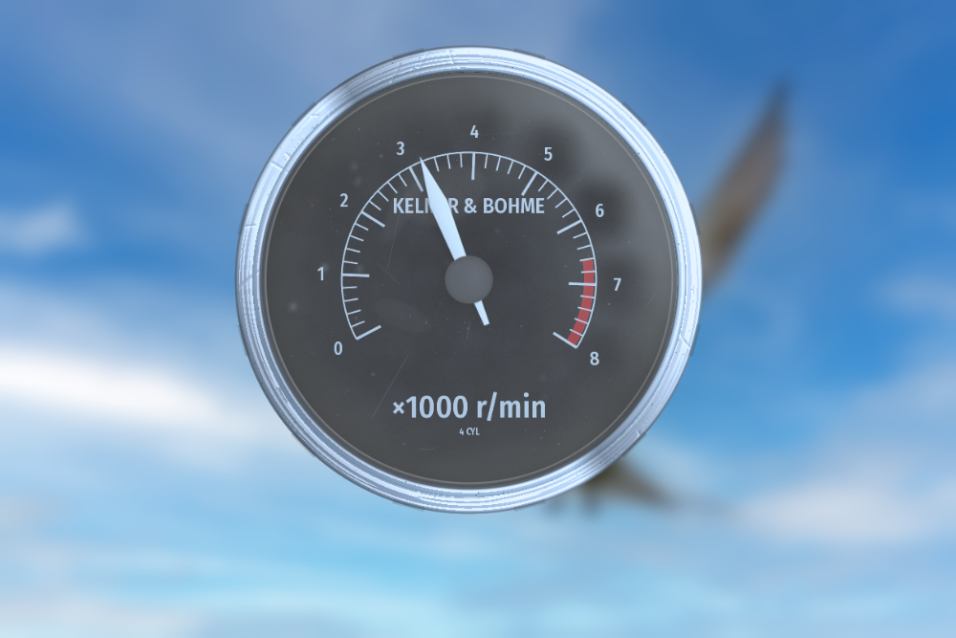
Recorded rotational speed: 3200 rpm
